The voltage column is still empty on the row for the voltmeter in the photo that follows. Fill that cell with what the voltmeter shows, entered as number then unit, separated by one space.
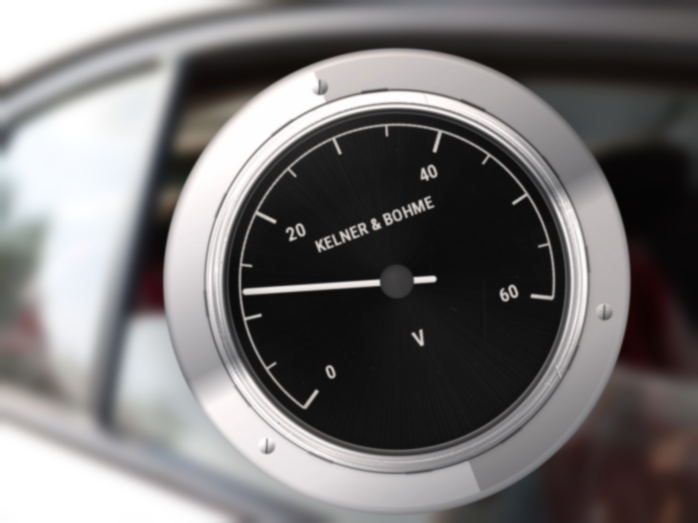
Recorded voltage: 12.5 V
